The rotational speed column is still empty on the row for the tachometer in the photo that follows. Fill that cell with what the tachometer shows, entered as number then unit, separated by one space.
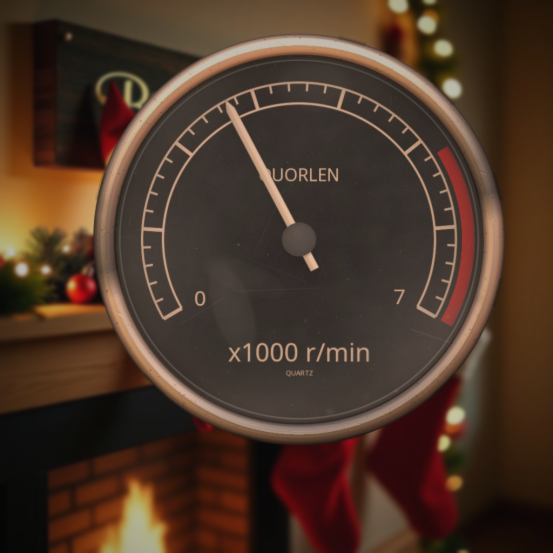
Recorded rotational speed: 2700 rpm
